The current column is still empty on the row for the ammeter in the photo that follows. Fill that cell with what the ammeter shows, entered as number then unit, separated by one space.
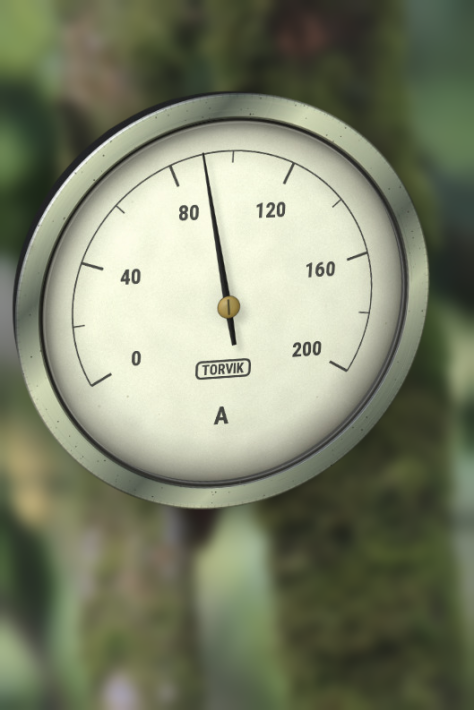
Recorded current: 90 A
